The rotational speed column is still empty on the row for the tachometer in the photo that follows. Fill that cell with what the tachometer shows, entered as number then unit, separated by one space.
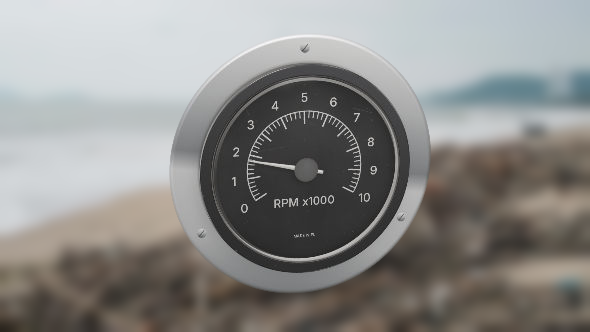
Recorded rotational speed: 1800 rpm
